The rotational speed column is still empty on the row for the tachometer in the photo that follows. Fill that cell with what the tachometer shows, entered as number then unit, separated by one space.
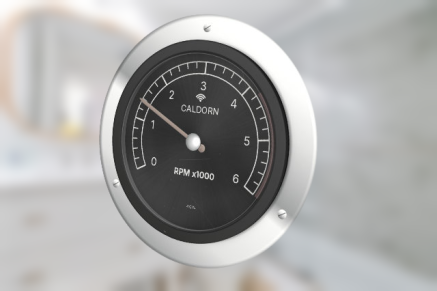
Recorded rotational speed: 1400 rpm
